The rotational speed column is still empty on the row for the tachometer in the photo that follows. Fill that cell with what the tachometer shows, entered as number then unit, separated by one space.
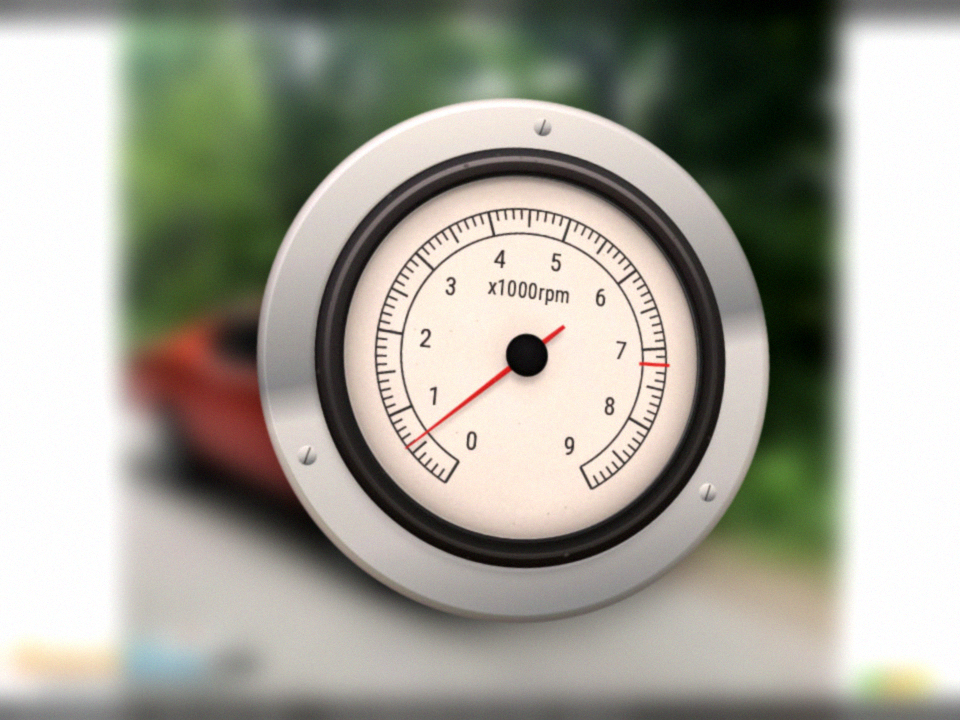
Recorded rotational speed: 600 rpm
